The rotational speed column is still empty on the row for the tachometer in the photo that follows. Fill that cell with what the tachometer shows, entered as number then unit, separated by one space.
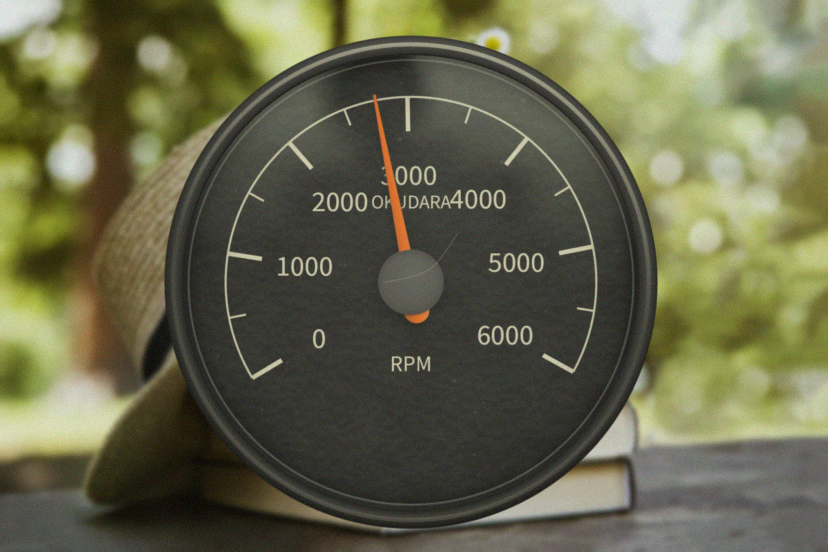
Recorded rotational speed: 2750 rpm
